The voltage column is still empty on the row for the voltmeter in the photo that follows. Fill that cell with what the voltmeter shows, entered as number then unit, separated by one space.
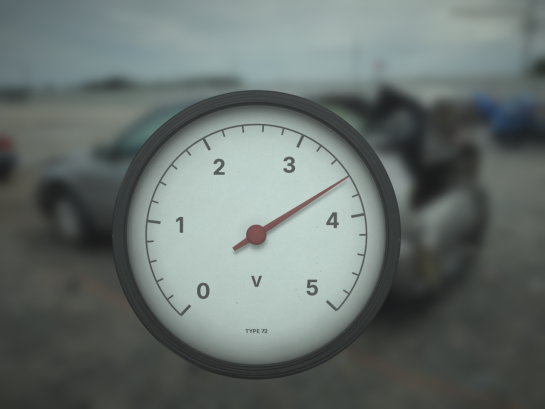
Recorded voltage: 3.6 V
